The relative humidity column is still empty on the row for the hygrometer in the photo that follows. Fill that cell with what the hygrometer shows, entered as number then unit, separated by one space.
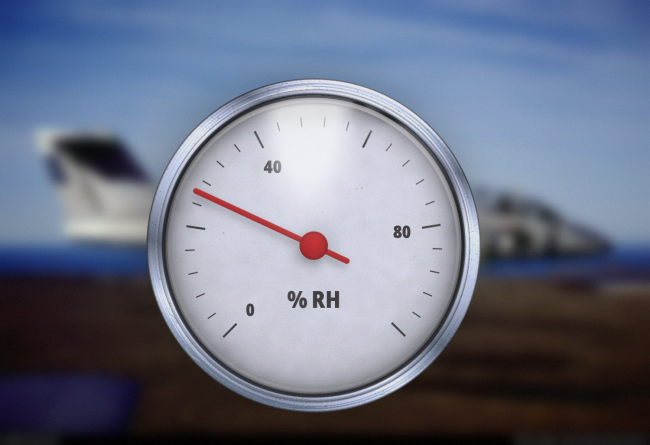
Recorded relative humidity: 26 %
